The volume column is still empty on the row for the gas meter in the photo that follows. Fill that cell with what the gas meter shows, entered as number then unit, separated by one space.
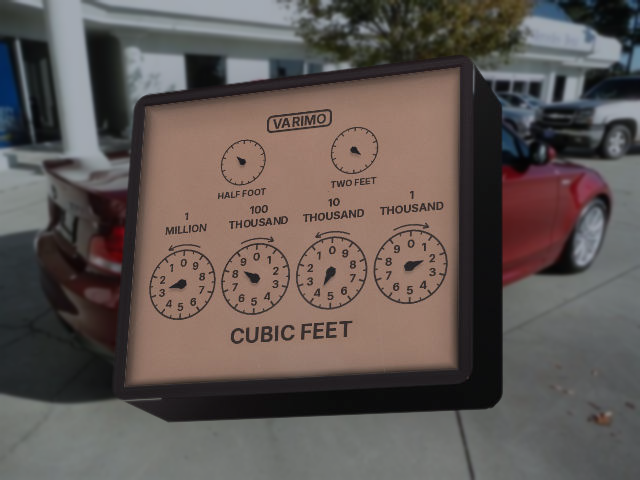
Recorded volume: 284200 ft³
